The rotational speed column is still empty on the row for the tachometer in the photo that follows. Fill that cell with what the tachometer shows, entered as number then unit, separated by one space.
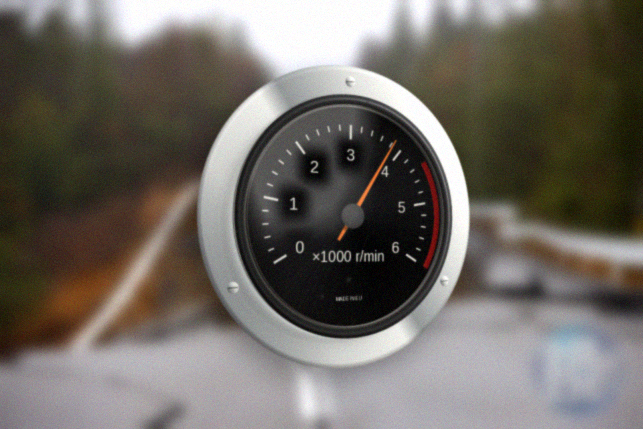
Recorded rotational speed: 3800 rpm
